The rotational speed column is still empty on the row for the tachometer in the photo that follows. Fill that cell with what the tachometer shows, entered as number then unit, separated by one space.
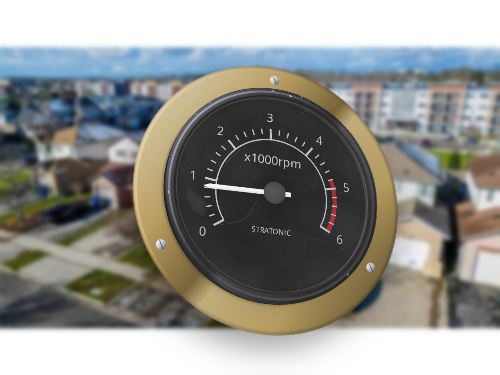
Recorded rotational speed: 800 rpm
